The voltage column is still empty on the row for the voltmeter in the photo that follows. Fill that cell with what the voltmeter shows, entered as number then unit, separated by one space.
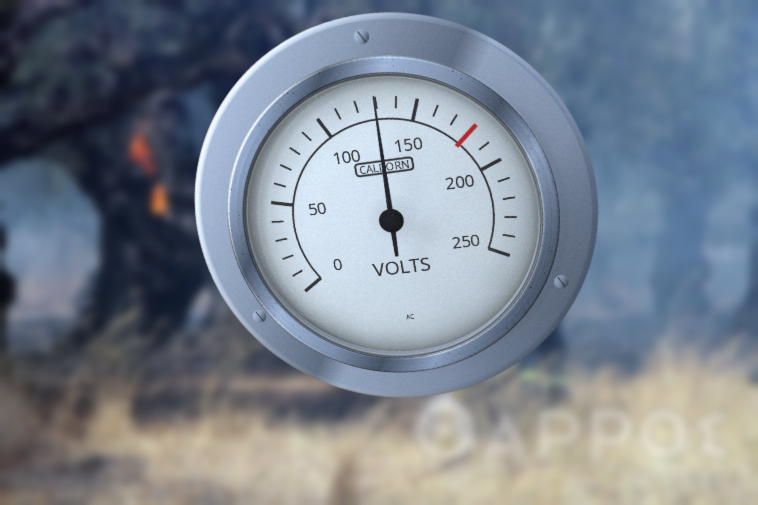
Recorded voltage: 130 V
